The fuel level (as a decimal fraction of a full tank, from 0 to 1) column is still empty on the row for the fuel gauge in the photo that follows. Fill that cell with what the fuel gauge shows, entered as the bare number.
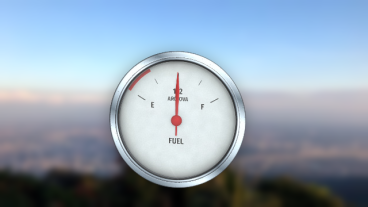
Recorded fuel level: 0.5
